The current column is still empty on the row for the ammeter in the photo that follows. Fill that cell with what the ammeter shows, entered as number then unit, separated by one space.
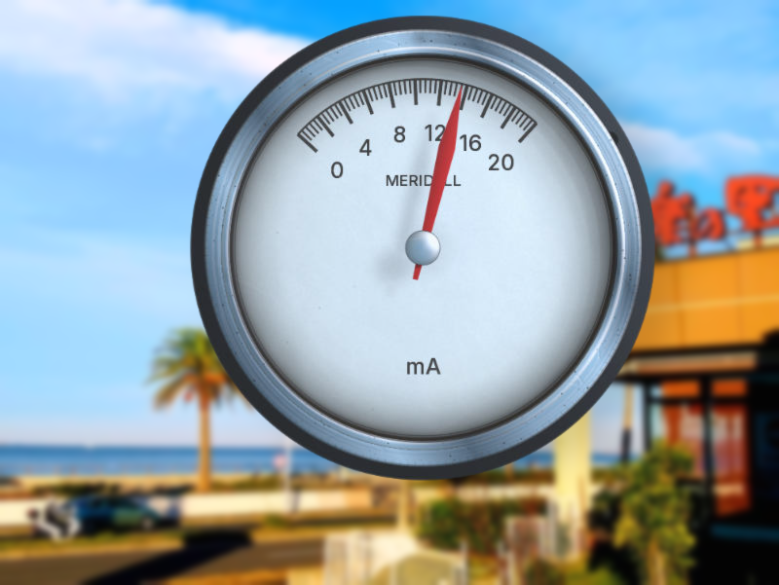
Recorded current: 13.6 mA
